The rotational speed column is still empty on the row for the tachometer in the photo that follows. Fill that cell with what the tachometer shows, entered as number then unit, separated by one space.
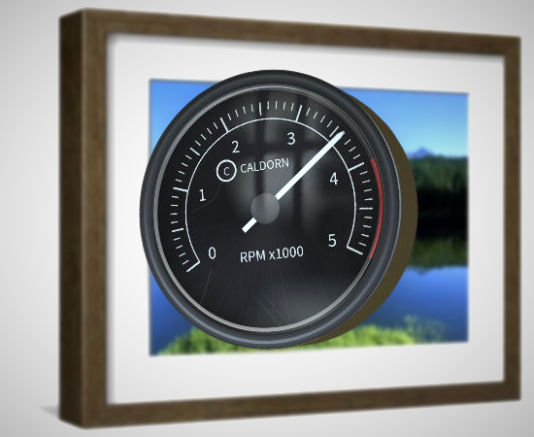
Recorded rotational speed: 3600 rpm
